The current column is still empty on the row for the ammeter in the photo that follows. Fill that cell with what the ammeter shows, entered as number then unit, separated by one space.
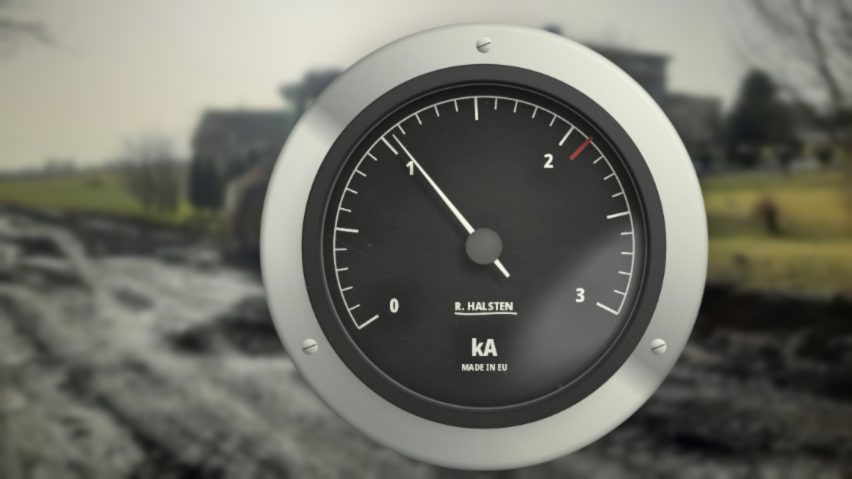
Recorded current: 1.05 kA
